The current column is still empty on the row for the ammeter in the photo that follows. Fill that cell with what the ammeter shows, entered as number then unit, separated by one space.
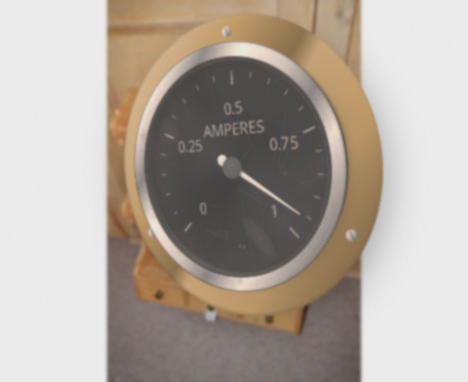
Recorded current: 0.95 A
